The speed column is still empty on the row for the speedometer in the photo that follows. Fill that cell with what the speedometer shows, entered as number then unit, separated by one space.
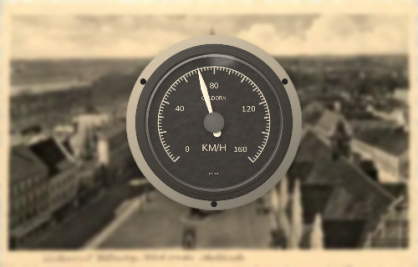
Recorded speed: 70 km/h
